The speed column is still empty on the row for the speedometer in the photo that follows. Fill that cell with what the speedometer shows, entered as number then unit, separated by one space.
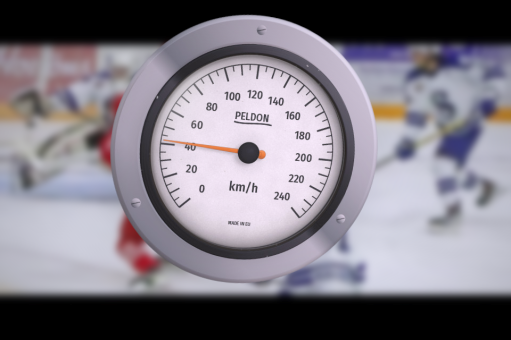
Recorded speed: 42.5 km/h
